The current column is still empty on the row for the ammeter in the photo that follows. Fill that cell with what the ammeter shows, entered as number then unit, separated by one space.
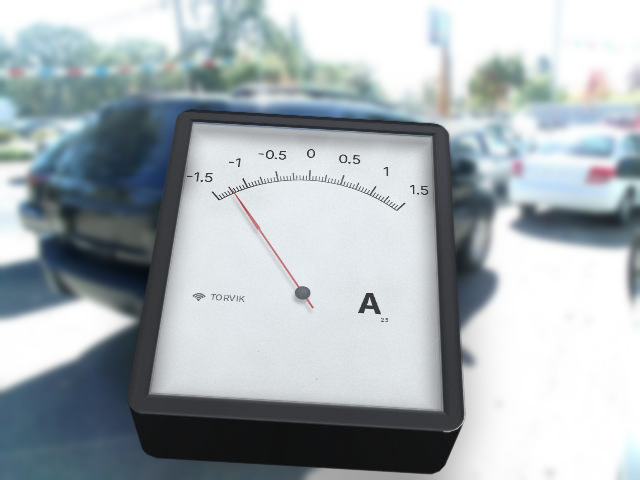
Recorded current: -1.25 A
